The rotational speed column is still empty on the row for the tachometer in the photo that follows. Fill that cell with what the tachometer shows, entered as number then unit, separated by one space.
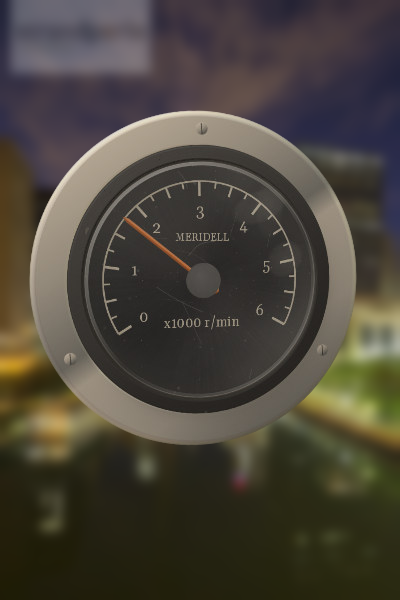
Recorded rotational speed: 1750 rpm
